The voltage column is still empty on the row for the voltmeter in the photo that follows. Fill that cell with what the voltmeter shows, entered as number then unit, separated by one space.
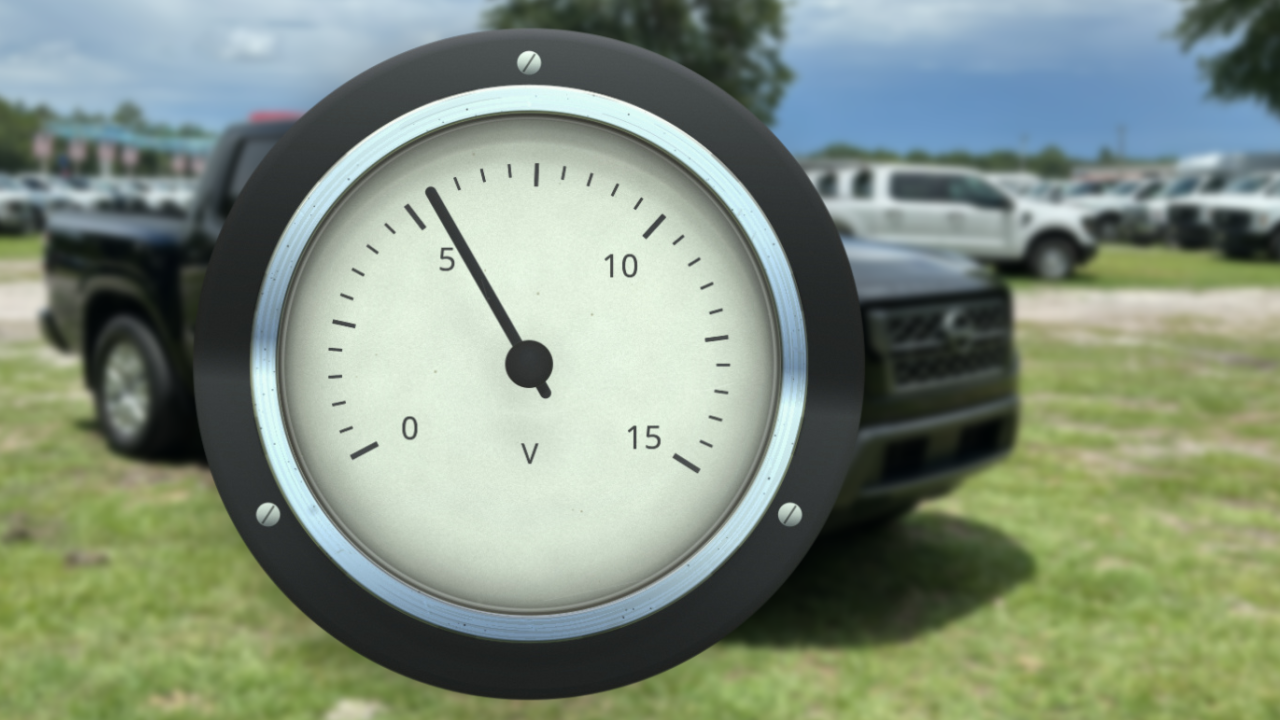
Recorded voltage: 5.5 V
